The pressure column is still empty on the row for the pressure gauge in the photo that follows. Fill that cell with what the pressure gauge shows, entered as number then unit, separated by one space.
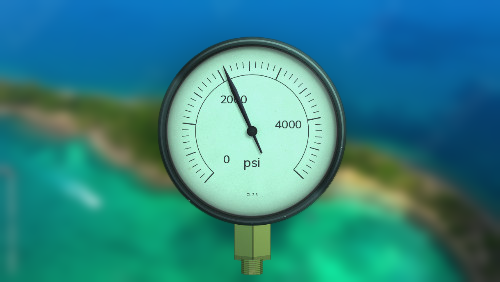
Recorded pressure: 2100 psi
